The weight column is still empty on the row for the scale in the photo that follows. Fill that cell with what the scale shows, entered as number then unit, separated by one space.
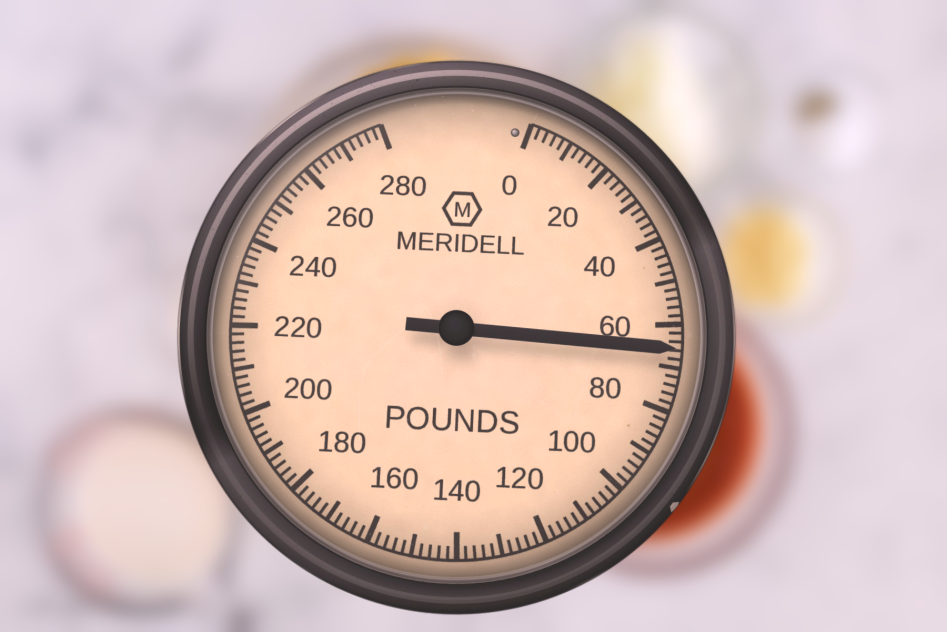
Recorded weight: 66 lb
